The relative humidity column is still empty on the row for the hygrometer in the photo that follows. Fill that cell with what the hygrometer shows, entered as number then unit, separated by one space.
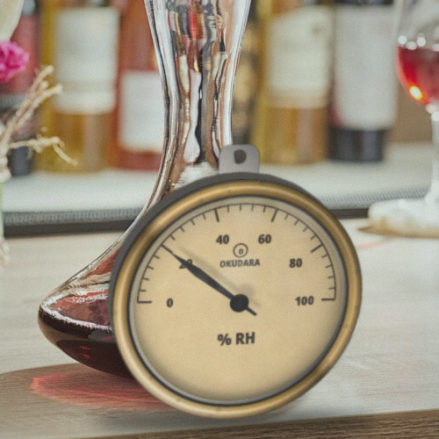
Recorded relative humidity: 20 %
